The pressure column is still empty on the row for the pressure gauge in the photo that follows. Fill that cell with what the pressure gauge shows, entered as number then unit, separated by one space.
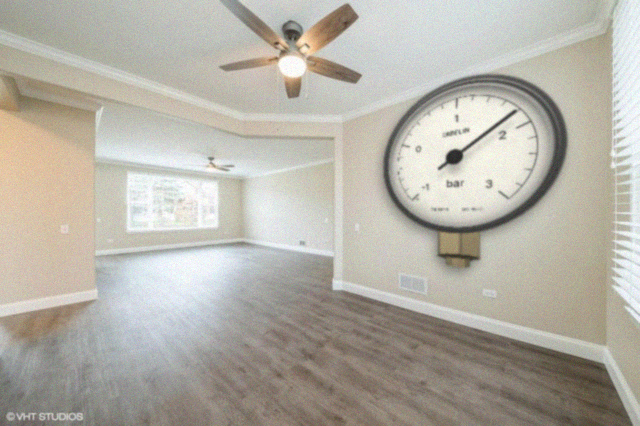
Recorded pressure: 1.8 bar
